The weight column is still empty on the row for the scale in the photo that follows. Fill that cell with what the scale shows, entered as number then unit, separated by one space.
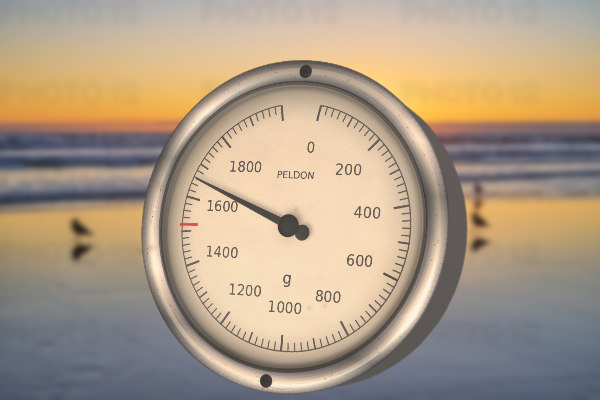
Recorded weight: 1660 g
